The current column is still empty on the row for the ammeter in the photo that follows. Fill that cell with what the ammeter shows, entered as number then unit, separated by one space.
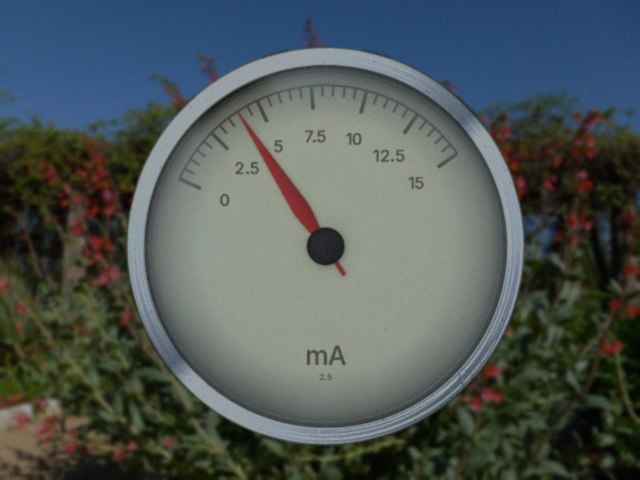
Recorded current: 4 mA
